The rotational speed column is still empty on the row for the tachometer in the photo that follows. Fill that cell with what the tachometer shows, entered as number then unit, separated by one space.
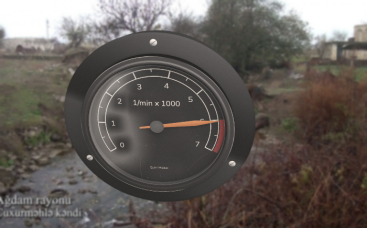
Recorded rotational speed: 6000 rpm
